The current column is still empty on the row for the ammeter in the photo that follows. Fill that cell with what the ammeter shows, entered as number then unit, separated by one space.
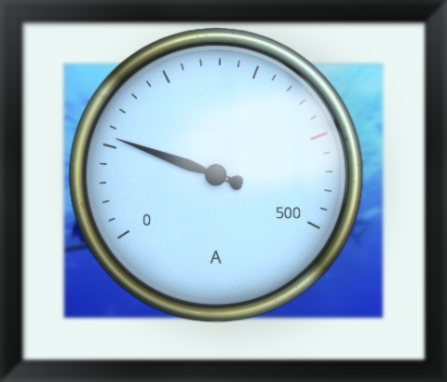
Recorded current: 110 A
